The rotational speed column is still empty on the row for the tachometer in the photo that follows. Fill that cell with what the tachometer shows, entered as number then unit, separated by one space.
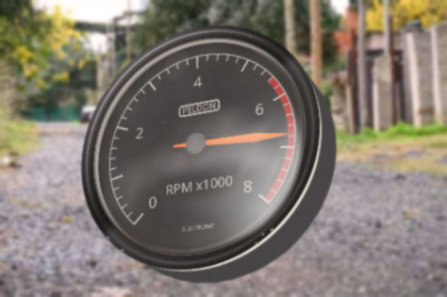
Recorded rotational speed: 6800 rpm
